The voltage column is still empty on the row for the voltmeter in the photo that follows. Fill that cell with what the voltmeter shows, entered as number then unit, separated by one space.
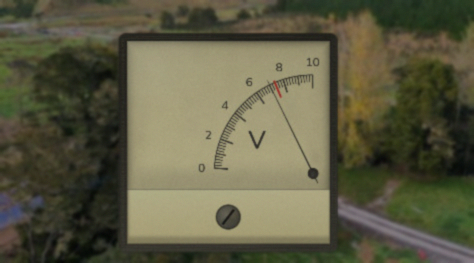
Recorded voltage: 7 V
